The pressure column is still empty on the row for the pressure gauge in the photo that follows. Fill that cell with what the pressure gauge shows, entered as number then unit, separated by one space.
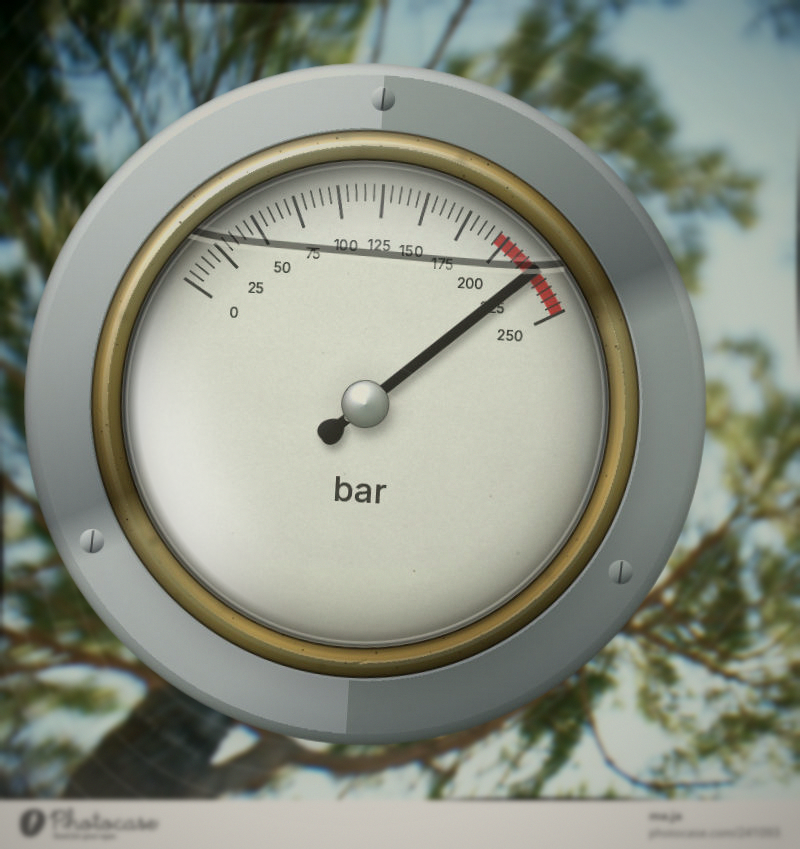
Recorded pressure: 222.5 bar
